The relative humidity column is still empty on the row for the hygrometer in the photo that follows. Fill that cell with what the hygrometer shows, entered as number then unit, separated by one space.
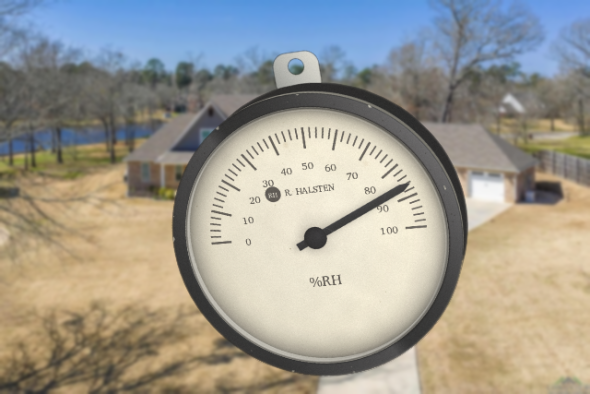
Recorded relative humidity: 86 %
